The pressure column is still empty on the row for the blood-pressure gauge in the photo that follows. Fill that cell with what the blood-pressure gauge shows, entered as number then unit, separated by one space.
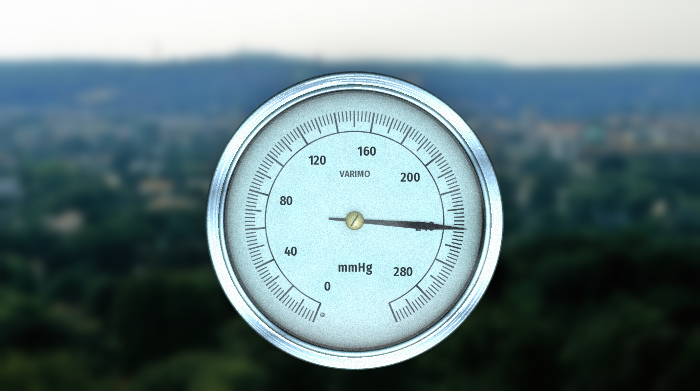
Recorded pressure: 240 mmHg
